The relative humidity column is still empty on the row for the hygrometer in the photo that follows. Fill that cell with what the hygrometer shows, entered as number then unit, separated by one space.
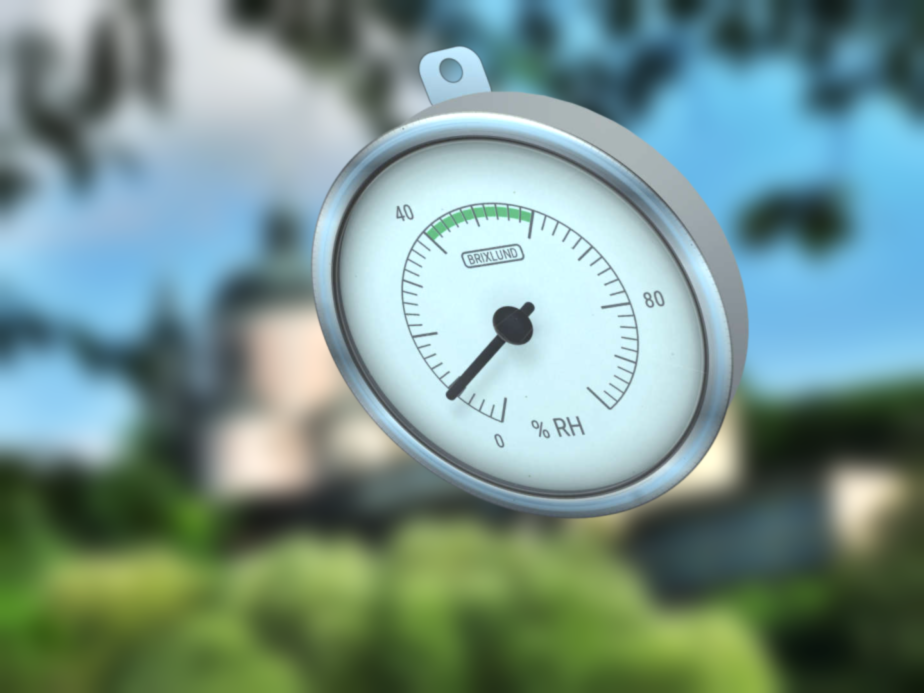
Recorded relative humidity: 9 %
